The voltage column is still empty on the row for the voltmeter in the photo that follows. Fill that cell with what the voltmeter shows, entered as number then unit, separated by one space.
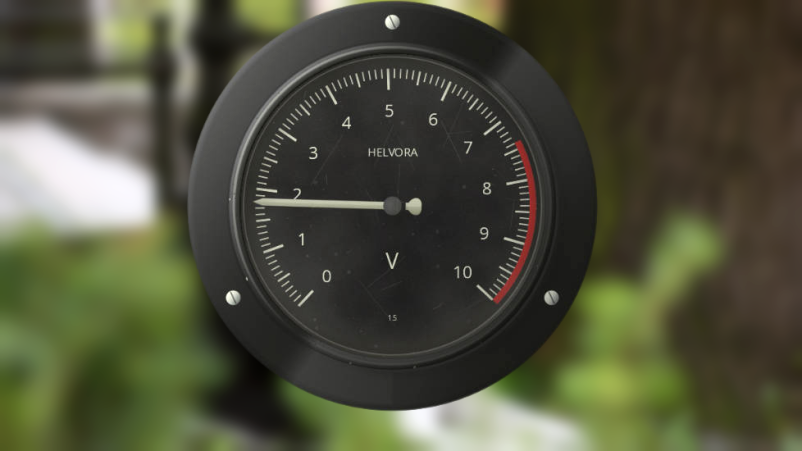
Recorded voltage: 1.8 V
